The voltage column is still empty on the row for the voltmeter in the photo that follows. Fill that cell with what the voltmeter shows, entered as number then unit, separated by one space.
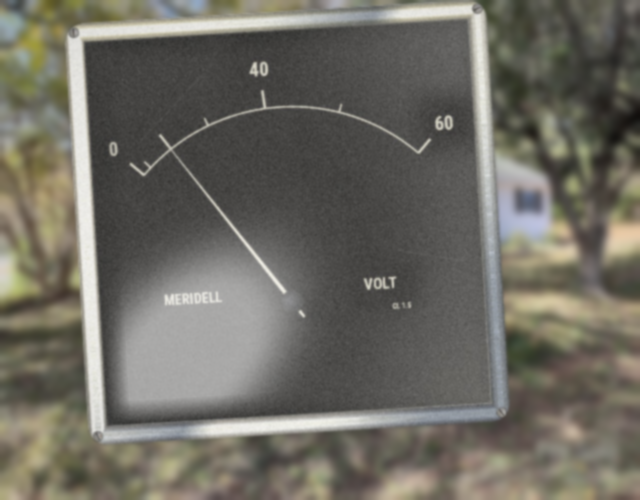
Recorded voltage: 20 V
